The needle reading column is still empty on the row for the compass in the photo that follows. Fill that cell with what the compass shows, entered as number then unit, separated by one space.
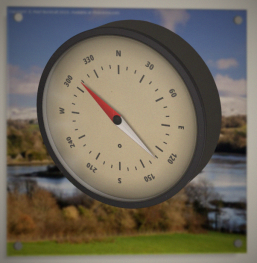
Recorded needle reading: 310 °
